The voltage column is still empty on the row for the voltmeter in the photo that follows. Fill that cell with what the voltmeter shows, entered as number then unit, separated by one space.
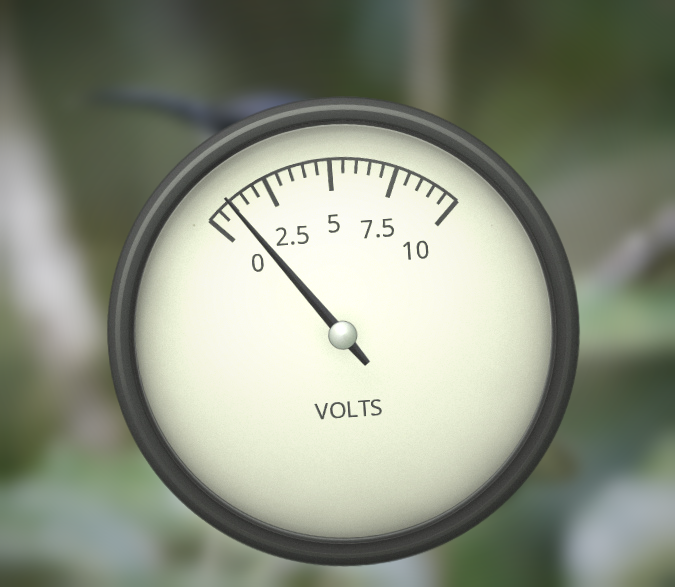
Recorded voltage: 1 V
